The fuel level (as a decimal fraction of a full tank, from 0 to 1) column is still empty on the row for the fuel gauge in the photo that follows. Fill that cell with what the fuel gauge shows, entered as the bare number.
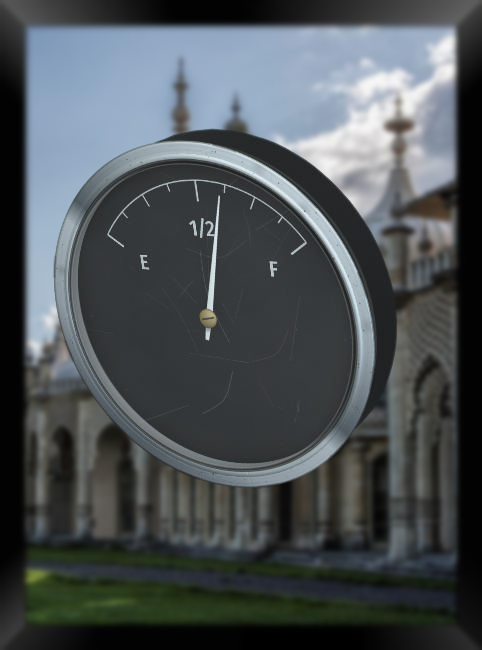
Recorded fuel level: 0.625
